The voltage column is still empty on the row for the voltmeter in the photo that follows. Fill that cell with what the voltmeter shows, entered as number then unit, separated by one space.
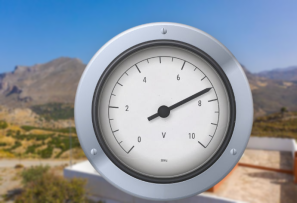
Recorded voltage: 7.5 V
